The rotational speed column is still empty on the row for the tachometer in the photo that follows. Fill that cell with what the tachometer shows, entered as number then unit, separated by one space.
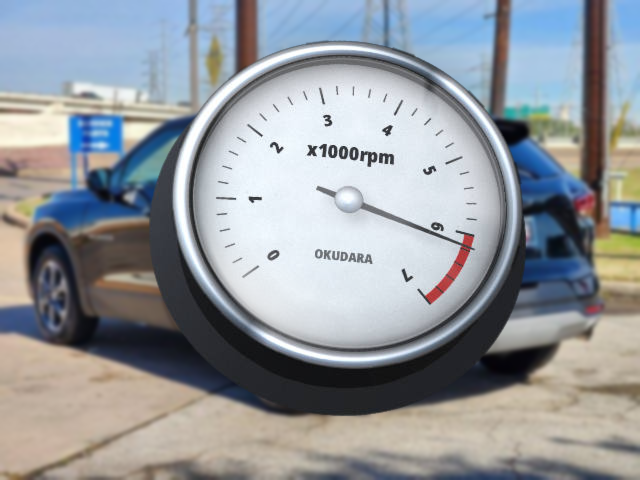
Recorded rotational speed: 6200 rpm
